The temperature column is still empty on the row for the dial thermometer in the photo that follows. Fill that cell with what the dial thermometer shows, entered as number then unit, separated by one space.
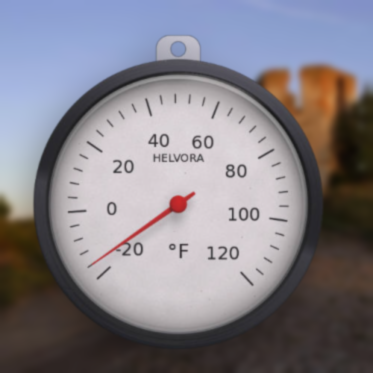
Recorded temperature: -16 °F
